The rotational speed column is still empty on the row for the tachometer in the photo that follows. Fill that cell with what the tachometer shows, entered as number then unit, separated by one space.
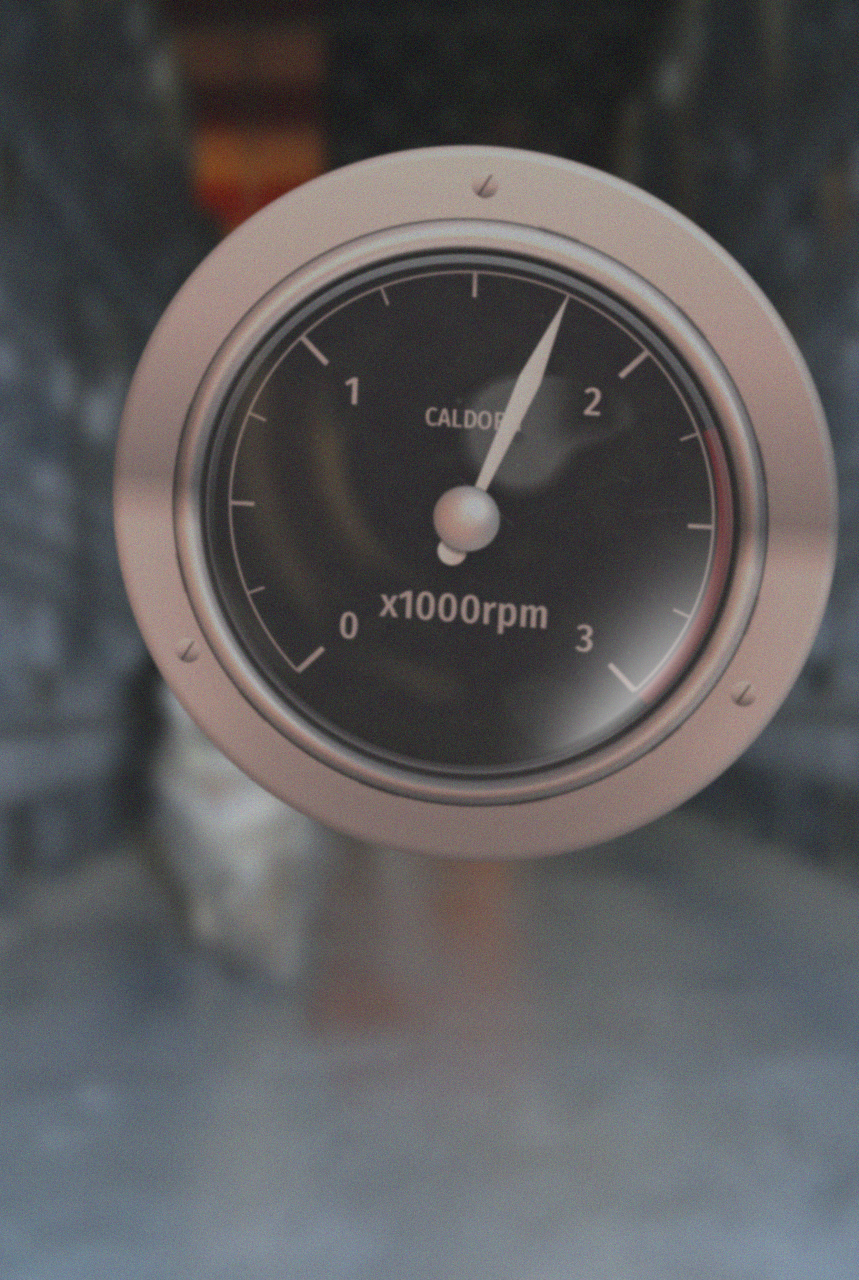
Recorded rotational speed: 1750 rpm
